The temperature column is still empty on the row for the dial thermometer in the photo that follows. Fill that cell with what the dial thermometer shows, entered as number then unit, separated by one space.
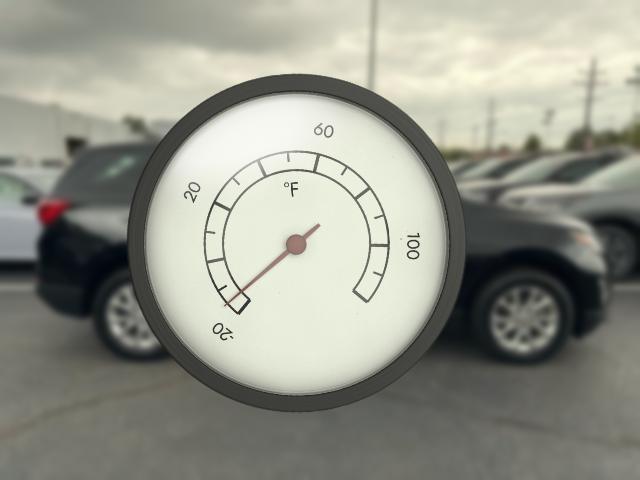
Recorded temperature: -15 °F
